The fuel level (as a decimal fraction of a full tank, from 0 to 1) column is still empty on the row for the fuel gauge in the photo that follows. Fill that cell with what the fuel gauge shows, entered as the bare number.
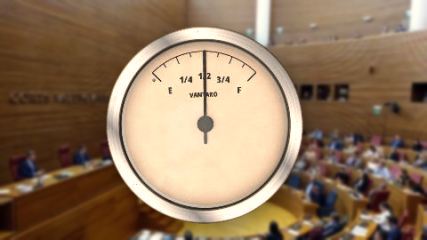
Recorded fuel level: 0.5
